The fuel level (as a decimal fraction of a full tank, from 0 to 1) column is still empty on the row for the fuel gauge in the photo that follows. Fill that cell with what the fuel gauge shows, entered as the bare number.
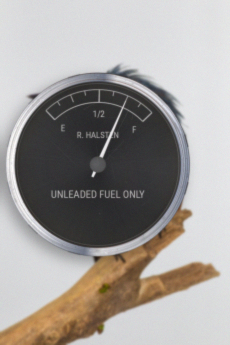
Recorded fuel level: 0.75
